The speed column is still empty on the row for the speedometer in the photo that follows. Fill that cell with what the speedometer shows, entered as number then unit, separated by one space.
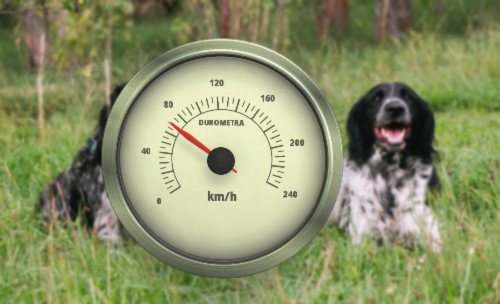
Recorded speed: 70 km/h
